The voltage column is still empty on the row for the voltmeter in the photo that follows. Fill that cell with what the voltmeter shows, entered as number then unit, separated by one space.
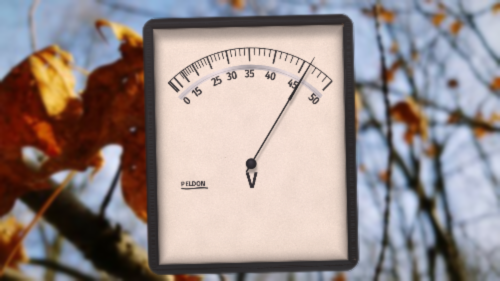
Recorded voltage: 46 V
